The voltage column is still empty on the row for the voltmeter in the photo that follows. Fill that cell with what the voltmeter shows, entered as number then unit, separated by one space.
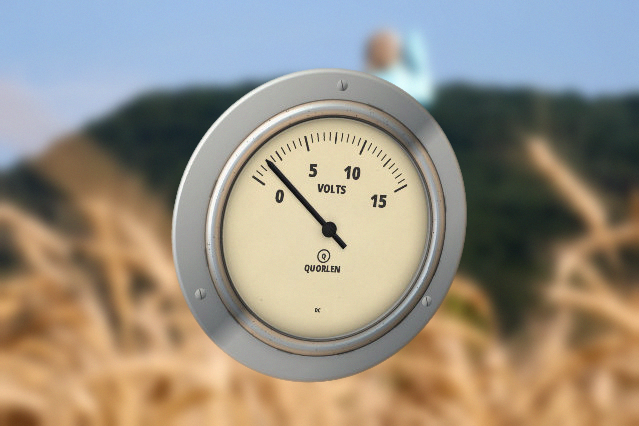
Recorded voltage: 1.5 V
